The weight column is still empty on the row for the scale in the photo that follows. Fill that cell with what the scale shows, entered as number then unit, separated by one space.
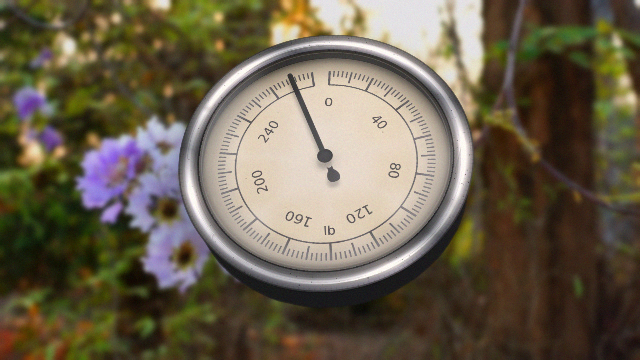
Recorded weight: 270 lb
